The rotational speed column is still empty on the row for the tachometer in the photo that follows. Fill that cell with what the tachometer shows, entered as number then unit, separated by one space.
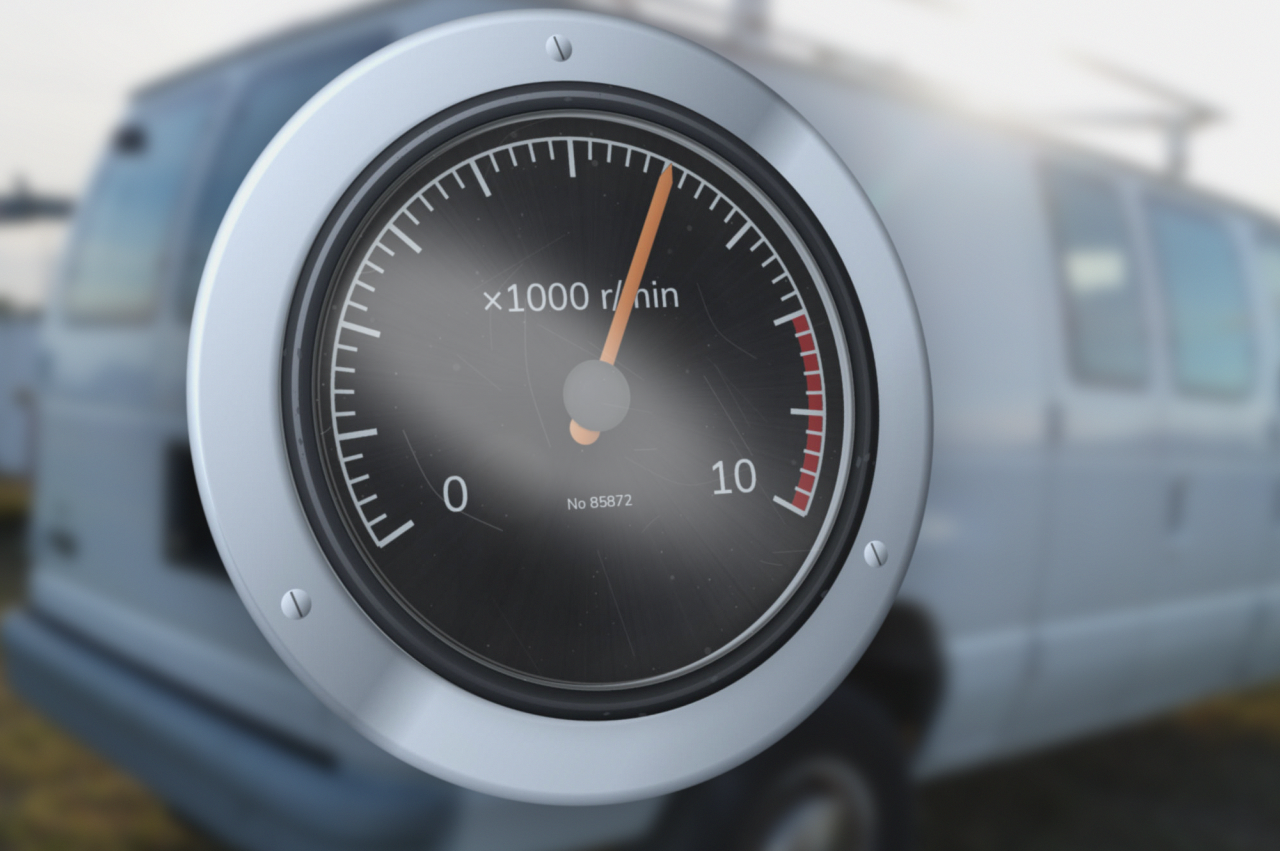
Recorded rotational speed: 6000 rpm
